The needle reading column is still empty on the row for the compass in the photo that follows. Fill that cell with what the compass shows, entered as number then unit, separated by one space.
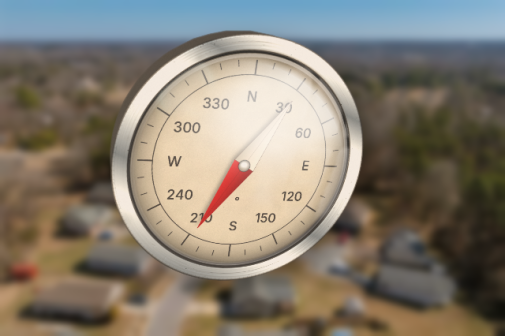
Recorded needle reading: 210 °
